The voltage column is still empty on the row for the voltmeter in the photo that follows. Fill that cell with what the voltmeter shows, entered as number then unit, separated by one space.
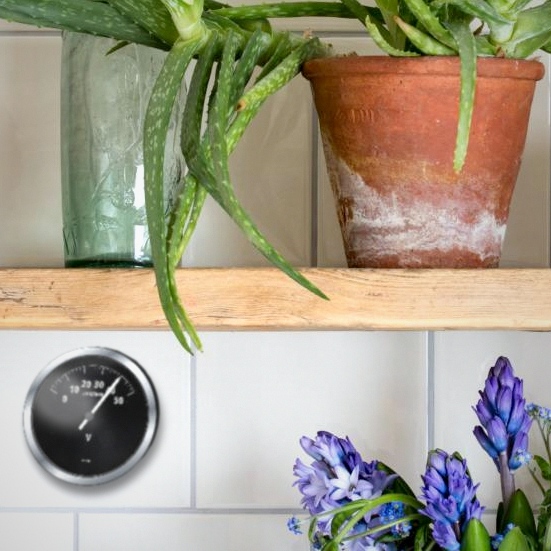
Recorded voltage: 40 V
